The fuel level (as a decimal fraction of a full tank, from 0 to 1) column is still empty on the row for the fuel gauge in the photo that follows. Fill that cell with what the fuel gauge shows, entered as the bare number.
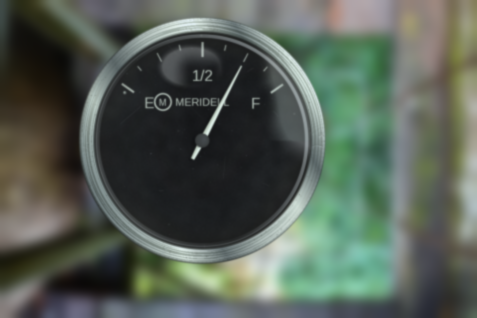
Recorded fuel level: 0.75
